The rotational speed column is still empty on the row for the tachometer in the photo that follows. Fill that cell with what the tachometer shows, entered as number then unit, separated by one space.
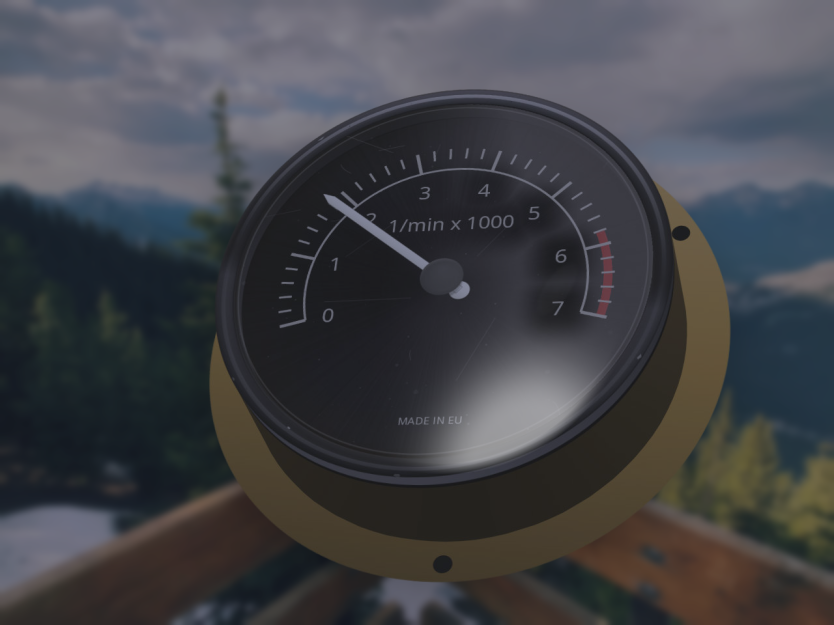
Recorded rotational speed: 1800 rpm
